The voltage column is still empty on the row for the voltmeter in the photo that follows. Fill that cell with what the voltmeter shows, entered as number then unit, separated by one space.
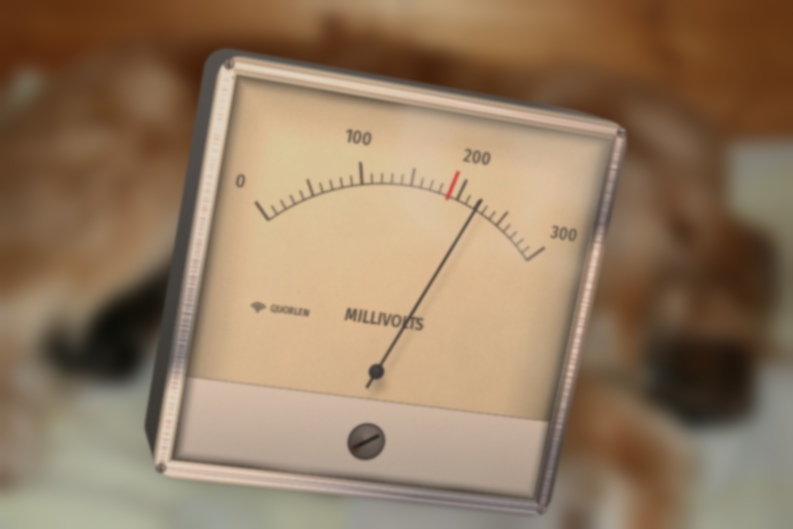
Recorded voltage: 220 mV
